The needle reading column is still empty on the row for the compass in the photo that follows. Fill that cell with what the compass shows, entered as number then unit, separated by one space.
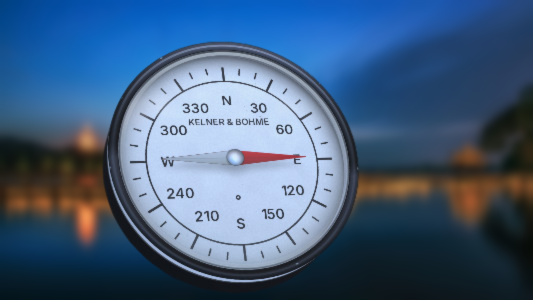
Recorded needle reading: 90 °
